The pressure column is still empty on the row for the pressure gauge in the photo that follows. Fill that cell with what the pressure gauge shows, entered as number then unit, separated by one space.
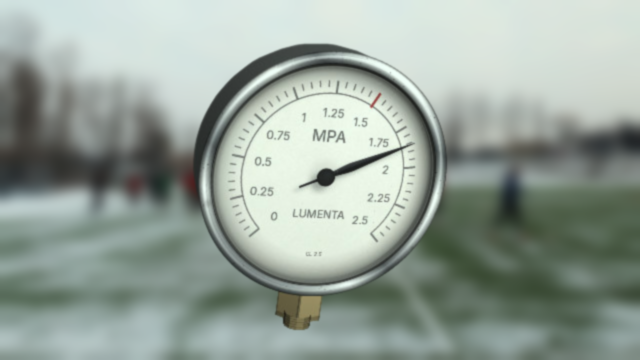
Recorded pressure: 1.85 MPa
